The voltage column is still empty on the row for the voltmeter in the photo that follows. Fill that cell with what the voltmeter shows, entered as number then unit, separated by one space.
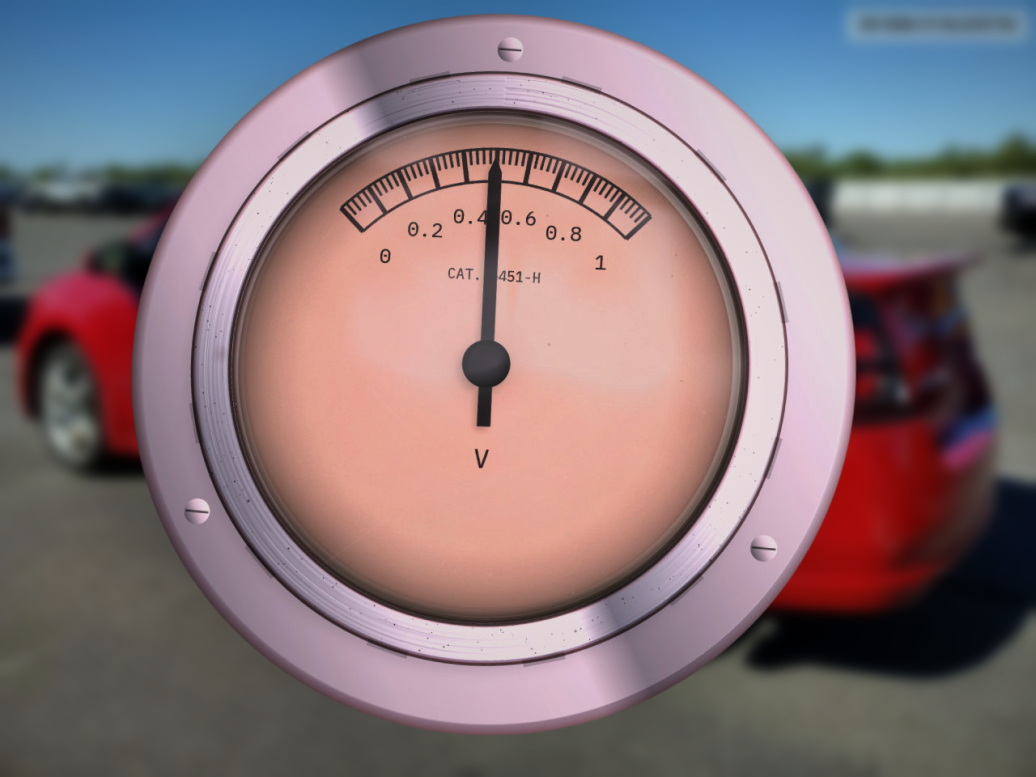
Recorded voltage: 0.5 V
